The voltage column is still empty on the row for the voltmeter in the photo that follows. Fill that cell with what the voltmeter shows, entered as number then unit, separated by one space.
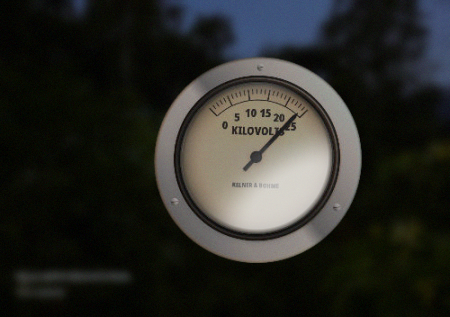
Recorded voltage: 24 kV
